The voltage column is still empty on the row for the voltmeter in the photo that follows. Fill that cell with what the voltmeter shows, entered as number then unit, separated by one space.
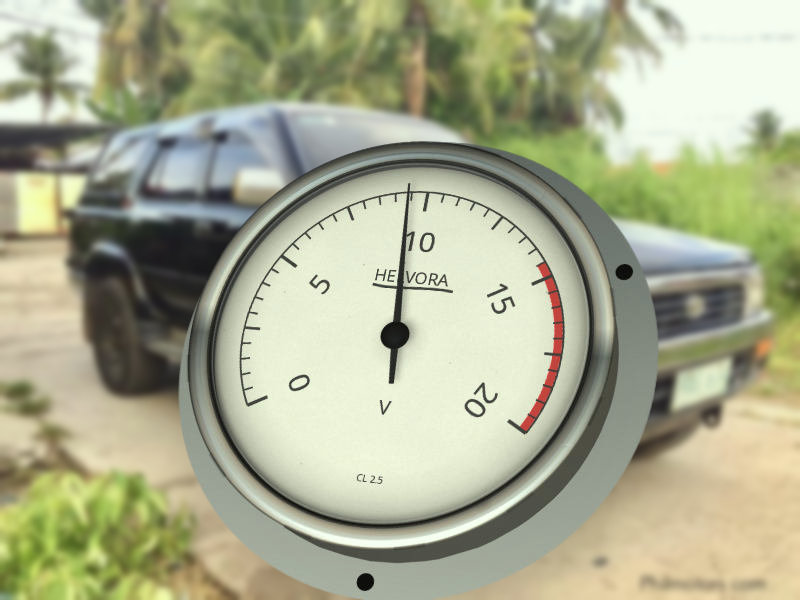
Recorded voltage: 9.5 V
